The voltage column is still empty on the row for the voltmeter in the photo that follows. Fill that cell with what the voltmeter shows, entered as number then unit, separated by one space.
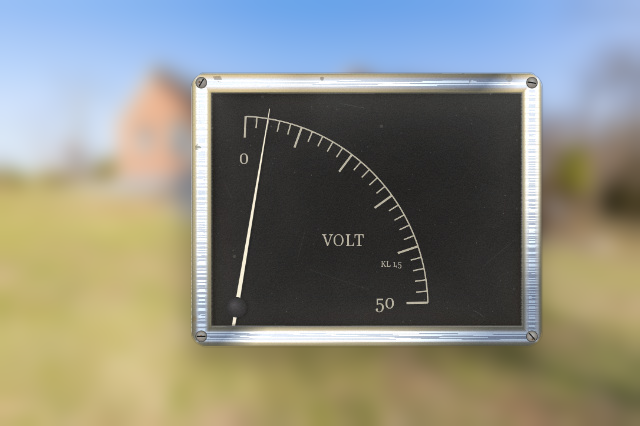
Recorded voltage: 4 V
